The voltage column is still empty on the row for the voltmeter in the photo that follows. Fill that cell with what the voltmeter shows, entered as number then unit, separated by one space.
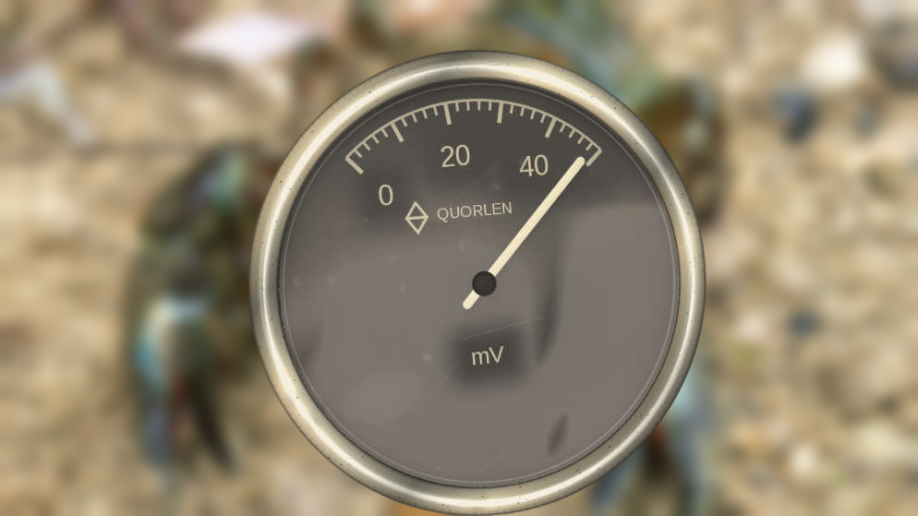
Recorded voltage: 48 mV
